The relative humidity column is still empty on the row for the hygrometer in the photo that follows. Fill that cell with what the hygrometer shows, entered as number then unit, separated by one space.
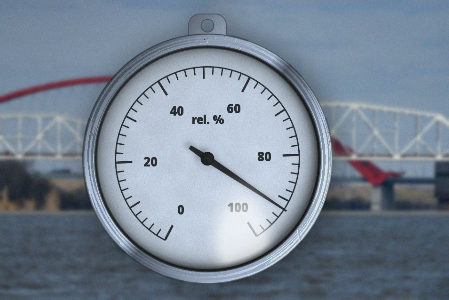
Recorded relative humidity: 92 %
